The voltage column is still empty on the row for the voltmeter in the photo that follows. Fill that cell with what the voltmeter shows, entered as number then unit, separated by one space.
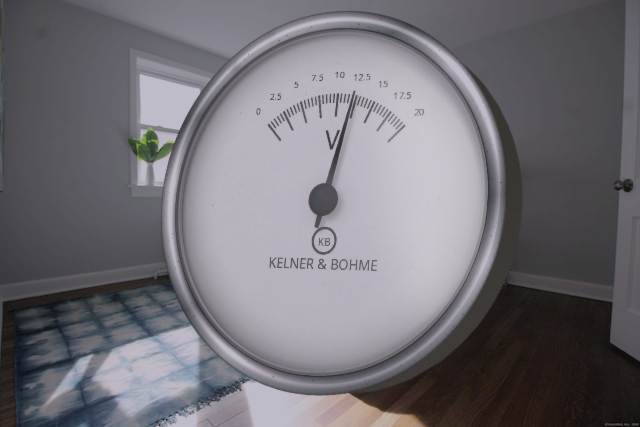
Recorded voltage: 12.5 V
